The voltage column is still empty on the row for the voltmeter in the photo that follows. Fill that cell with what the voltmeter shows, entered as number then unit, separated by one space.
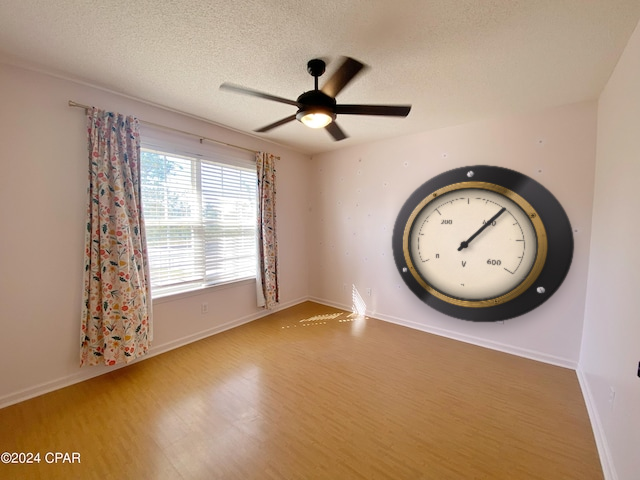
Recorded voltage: 400 V
